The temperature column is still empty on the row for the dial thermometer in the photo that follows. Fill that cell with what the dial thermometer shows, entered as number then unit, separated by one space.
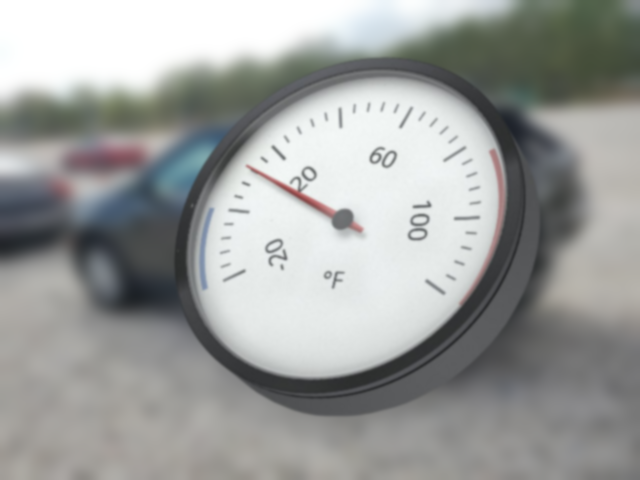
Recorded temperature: 12 °F
